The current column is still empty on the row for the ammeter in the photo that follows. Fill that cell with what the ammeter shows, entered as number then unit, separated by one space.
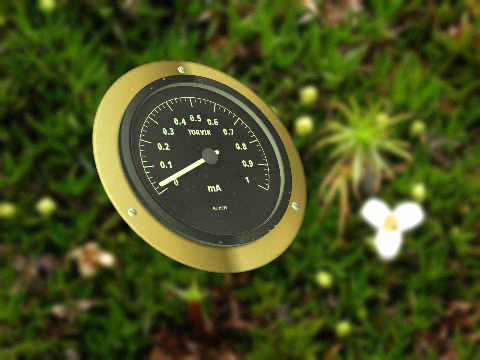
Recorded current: 0.02 mA
